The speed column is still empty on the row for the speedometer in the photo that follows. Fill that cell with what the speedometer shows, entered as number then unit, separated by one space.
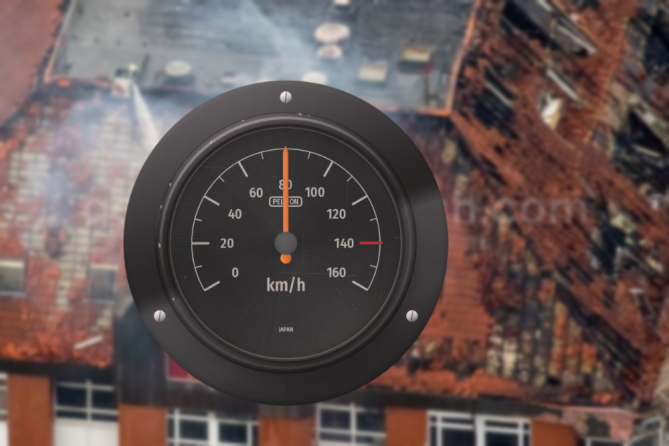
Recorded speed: 80 km/h
